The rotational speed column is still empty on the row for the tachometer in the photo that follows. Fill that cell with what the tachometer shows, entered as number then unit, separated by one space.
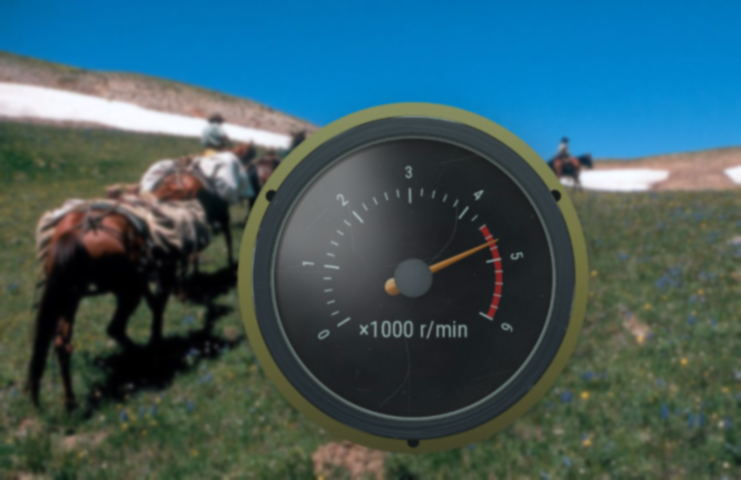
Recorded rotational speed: 4700 rpm
